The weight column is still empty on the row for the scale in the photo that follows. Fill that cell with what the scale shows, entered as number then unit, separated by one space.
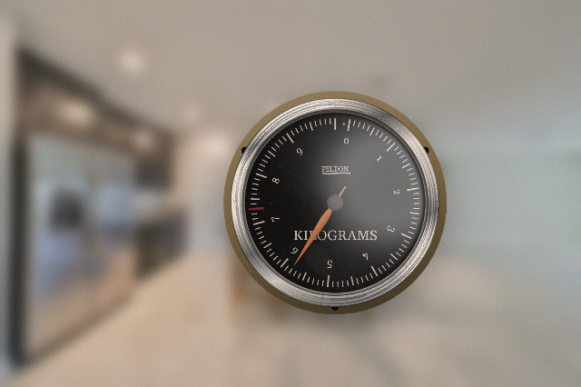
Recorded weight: 5.8 kg
